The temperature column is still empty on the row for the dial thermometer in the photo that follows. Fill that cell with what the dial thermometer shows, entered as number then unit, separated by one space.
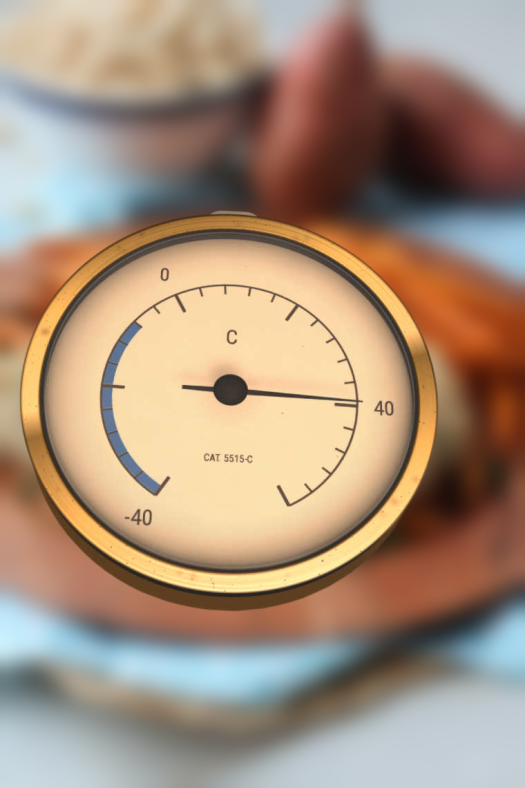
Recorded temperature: 40 °C
